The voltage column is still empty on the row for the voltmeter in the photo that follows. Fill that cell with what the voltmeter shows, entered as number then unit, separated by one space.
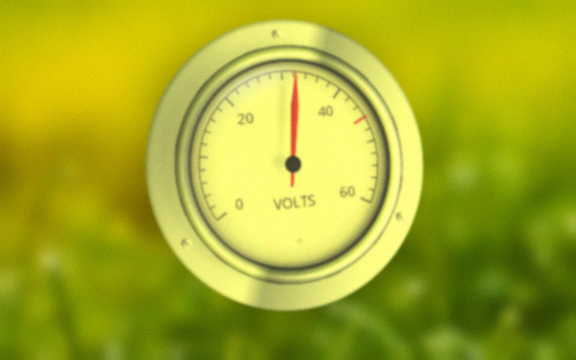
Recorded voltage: 32 V
